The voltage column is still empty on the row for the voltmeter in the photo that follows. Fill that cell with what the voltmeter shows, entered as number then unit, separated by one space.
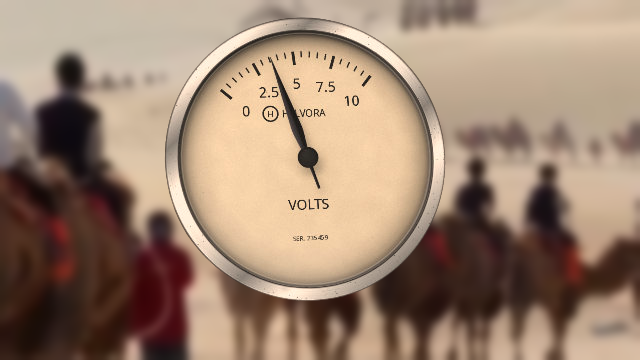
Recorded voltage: 3.5 V
